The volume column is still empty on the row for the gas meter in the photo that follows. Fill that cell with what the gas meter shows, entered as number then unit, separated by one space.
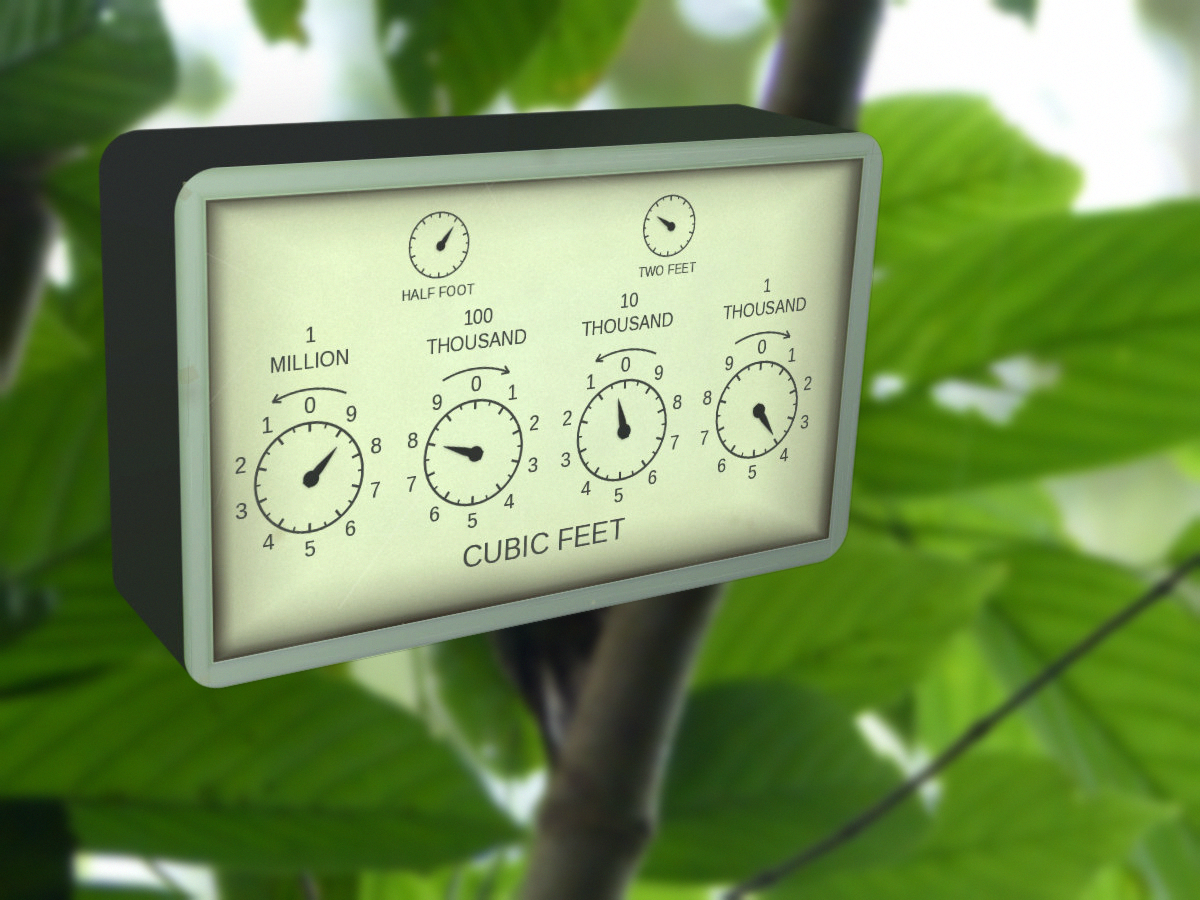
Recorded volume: 880400 ft³
